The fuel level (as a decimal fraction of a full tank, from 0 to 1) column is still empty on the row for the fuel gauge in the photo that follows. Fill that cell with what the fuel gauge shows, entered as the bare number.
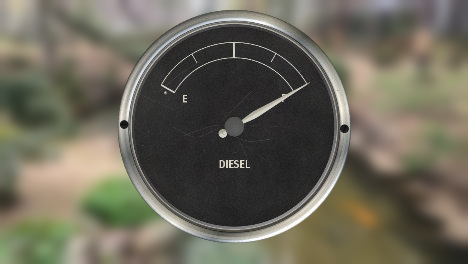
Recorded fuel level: 1
